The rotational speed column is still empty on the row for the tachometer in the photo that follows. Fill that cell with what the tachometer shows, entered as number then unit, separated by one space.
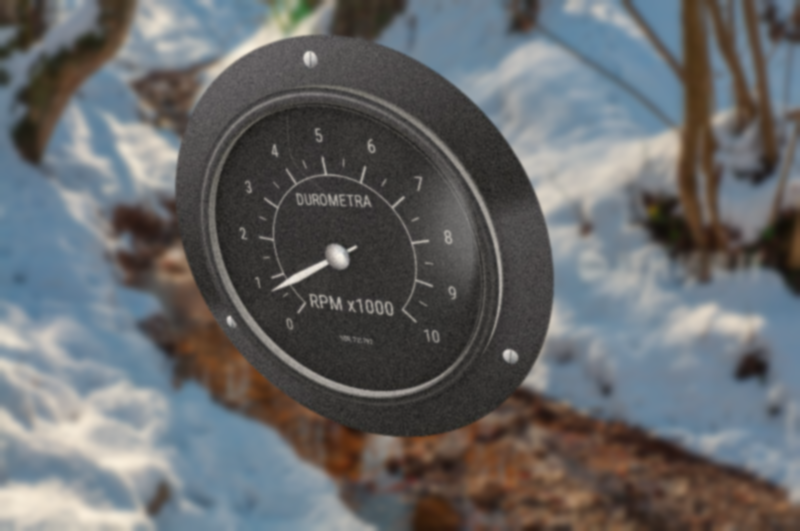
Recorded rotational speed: 750 rpm
